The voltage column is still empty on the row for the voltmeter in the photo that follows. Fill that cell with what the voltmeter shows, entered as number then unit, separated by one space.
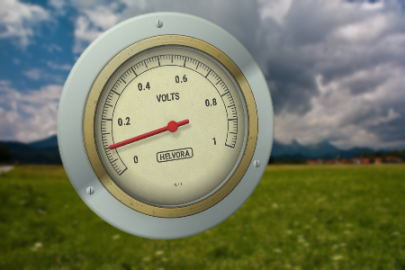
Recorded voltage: 0.1 V
